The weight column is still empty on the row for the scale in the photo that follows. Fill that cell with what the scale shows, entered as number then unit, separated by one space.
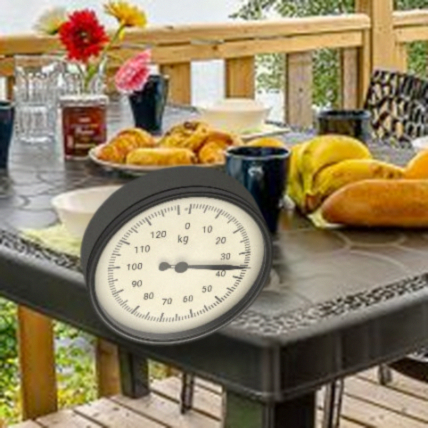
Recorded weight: 35 kg
